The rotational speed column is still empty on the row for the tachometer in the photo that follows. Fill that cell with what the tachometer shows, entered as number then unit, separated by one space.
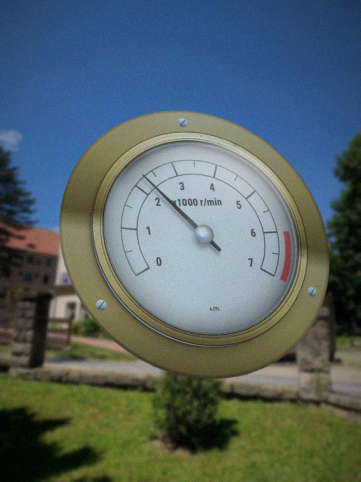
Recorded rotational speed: 2250 rpm
